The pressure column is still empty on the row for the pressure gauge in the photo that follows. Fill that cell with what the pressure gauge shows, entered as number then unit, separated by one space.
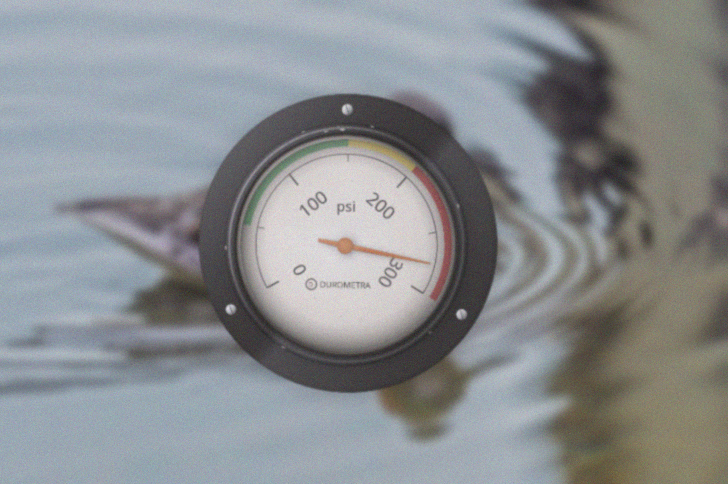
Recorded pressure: 275 psi
